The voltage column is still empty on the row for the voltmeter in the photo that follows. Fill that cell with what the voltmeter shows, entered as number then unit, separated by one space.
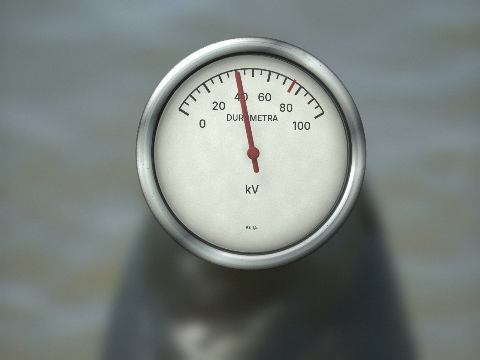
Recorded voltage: 40 kV
